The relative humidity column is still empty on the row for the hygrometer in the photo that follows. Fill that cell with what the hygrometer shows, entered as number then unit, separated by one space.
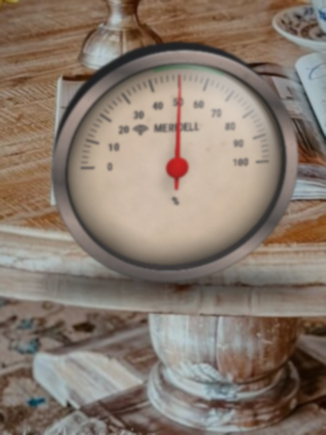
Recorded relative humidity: 50 %
